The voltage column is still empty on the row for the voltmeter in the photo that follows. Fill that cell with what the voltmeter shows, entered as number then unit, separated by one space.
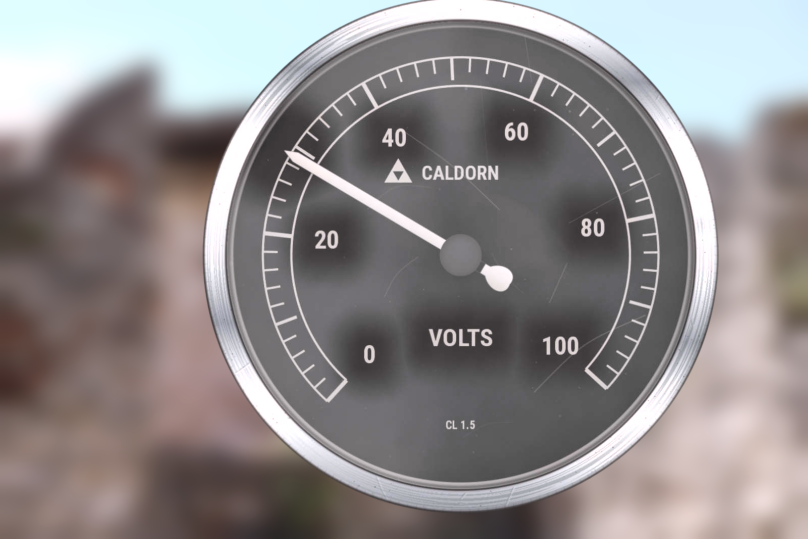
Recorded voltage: 29 V
